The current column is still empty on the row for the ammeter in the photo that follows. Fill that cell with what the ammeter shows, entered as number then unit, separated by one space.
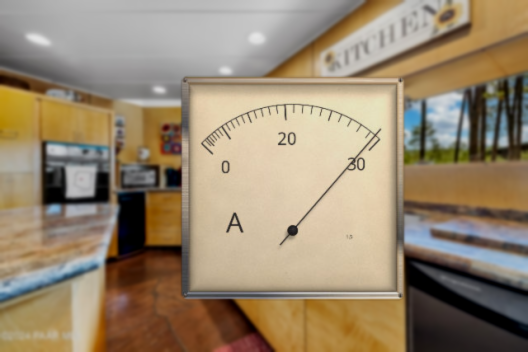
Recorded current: 29.5 A
